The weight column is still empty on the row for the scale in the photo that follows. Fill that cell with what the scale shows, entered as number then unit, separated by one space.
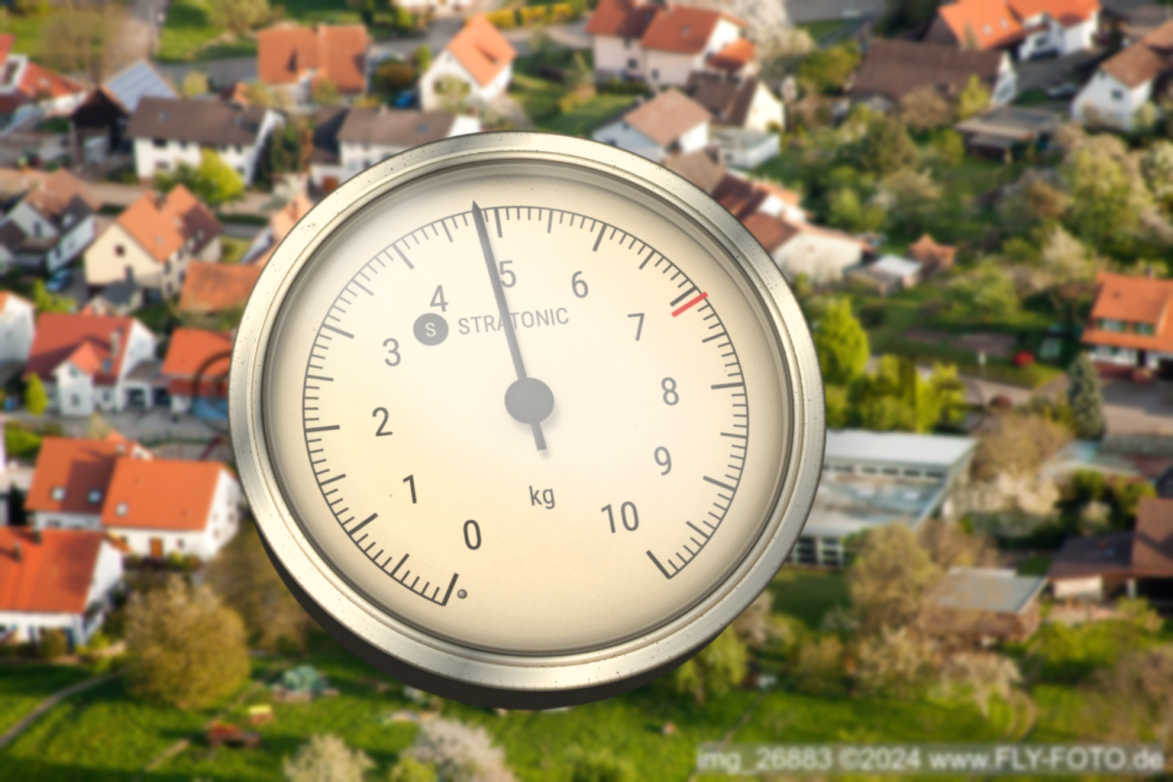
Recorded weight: 4.8 kg
